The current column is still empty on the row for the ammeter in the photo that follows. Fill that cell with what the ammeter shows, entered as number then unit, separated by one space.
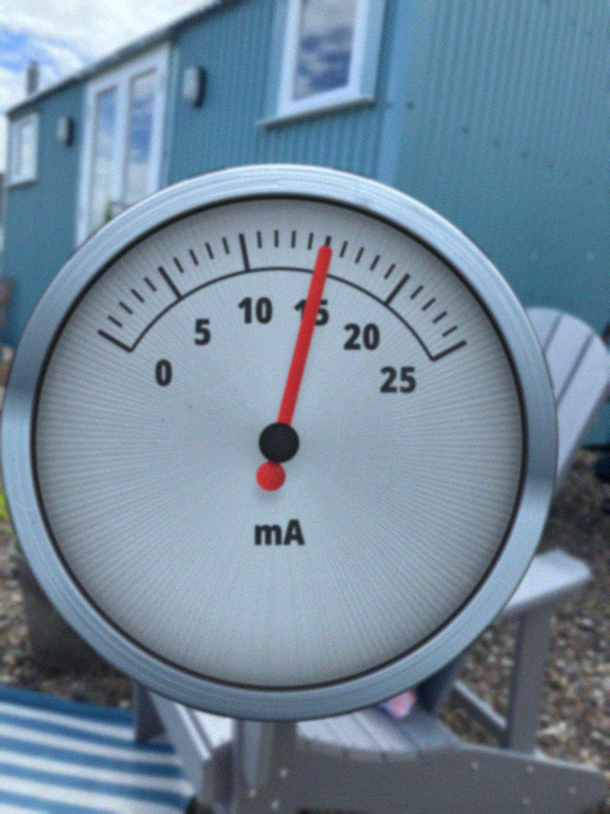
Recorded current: 15 mA
